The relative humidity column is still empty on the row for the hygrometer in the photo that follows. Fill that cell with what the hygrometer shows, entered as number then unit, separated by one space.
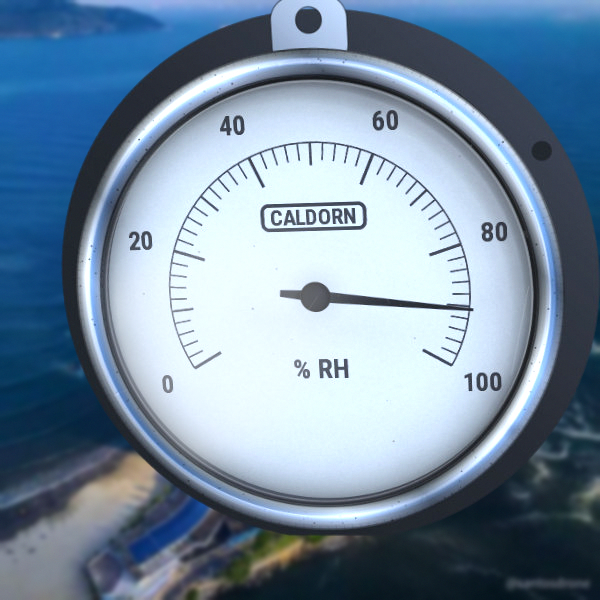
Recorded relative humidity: 90 %
